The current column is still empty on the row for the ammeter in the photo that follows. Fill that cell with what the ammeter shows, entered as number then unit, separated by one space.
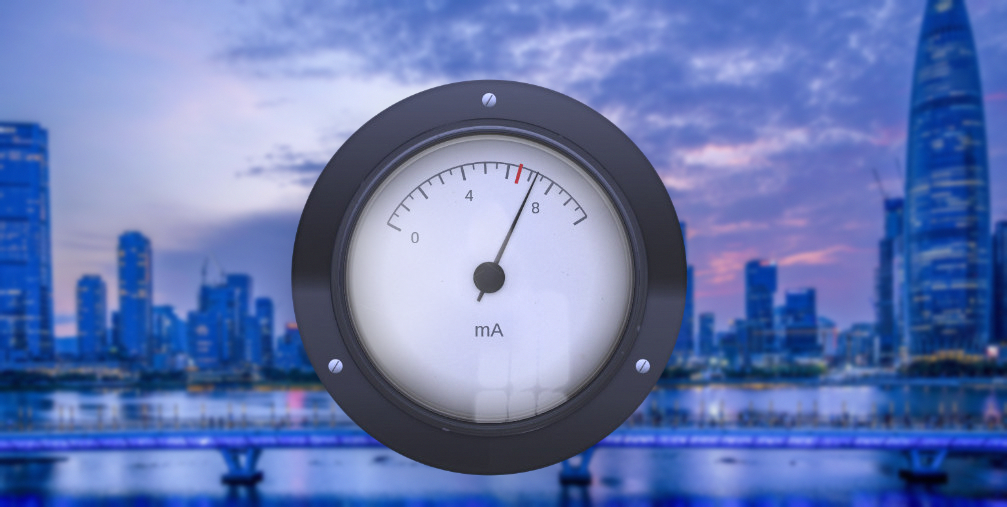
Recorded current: 7.25 mA
